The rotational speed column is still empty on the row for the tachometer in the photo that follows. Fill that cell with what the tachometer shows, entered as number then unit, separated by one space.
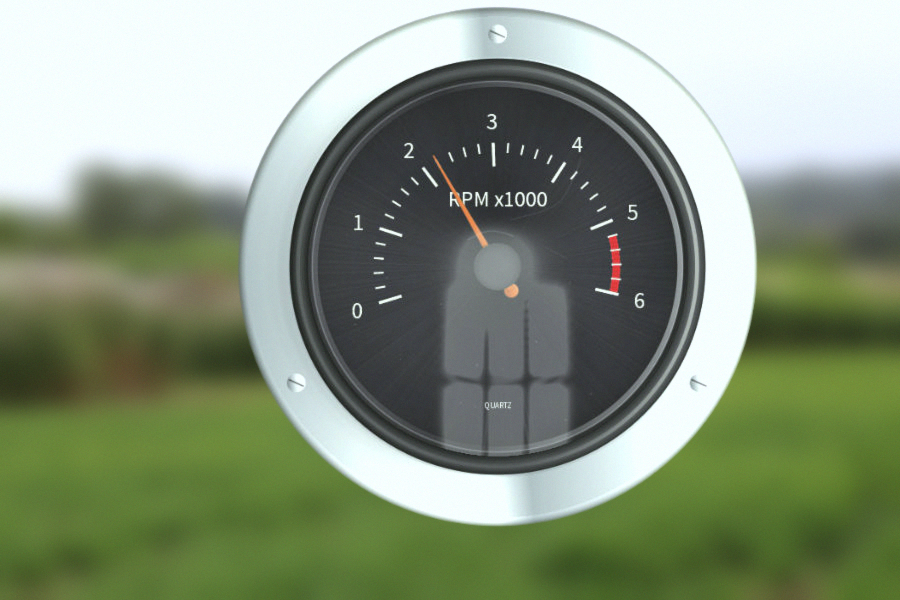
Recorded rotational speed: 2200 rpm
